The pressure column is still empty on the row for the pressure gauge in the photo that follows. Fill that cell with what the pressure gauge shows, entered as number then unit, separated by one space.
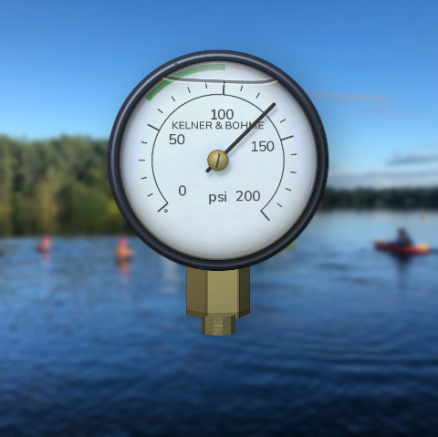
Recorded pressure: 130 psi
